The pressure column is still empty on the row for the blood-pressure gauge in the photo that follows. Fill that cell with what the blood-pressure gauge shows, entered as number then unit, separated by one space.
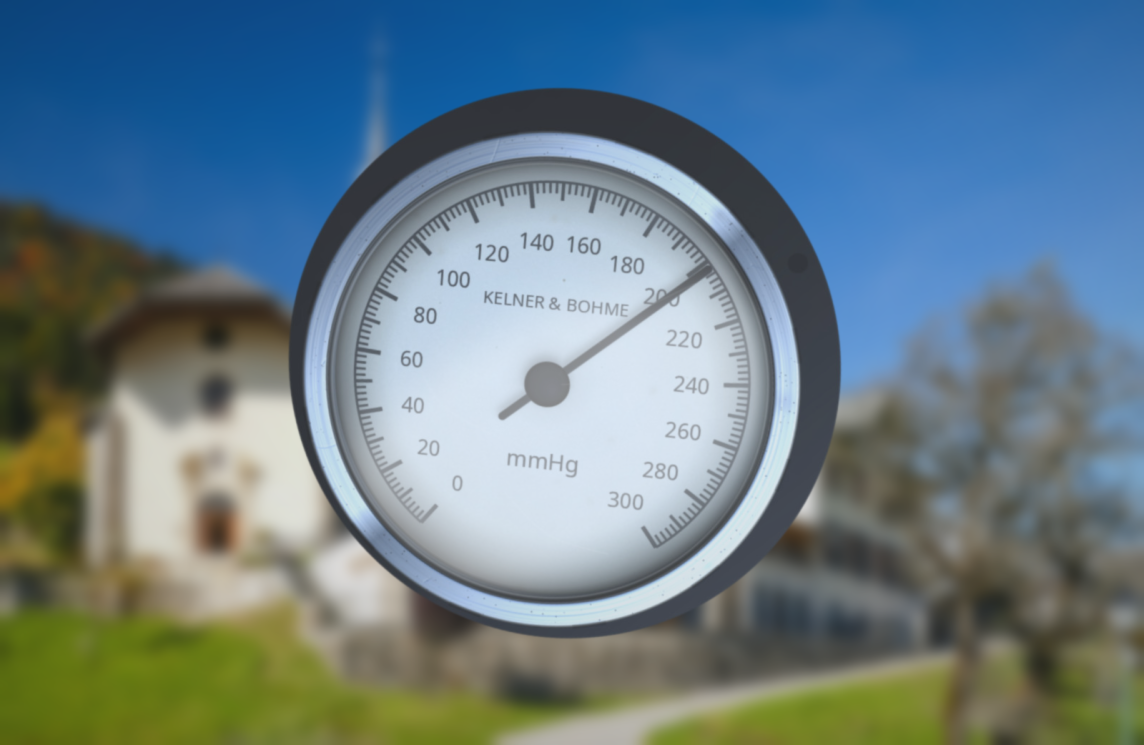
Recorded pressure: 202 mmHg
